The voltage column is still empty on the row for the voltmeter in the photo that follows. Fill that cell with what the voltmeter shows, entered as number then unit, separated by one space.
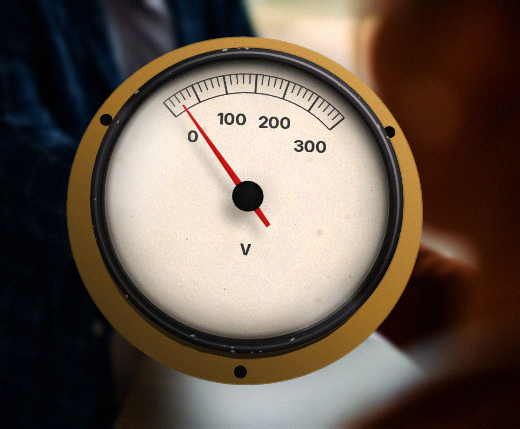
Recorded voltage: 20 V
